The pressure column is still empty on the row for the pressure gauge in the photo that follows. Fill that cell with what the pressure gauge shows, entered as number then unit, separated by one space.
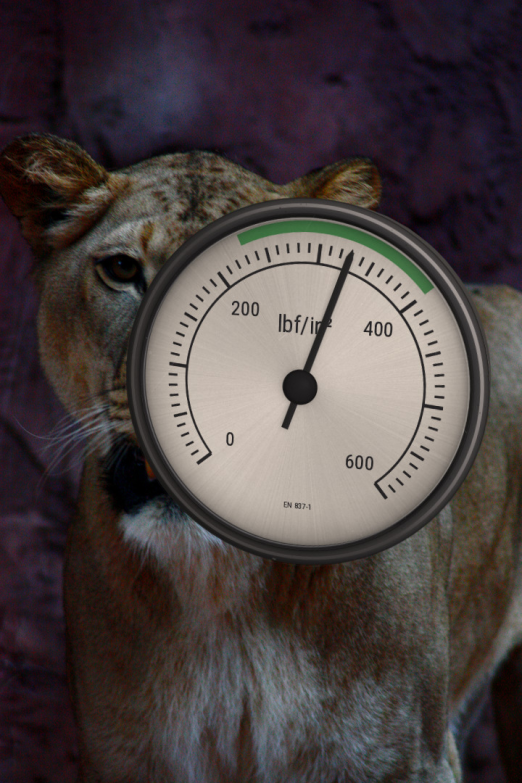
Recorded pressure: 330 psi
